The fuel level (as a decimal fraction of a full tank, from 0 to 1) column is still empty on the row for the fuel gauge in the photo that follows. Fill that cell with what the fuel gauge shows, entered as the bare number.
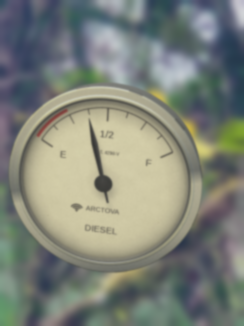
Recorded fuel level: 0.375
